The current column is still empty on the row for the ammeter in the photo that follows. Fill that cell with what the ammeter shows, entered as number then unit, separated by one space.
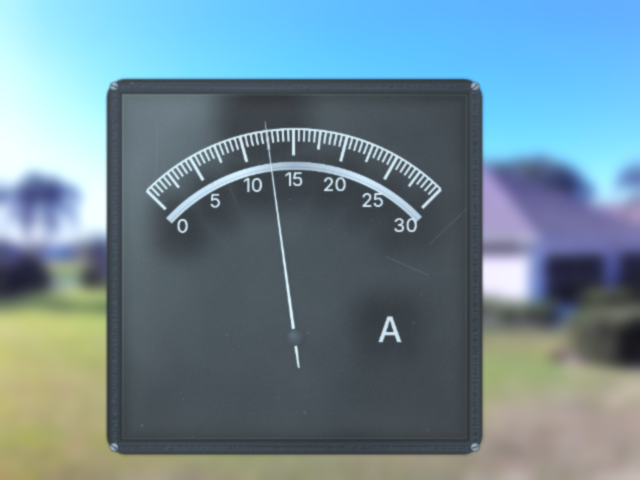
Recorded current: 12.5 A
